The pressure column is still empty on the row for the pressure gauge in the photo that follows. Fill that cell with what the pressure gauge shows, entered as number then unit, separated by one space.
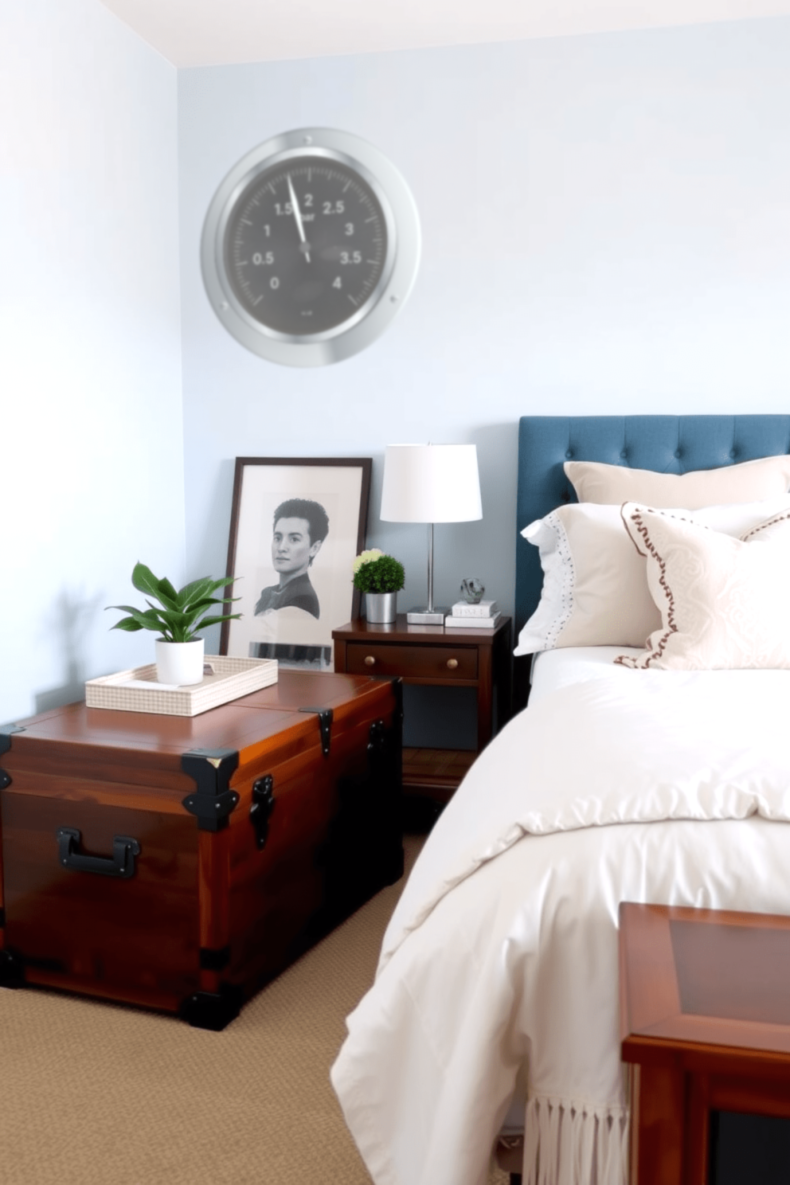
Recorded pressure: 1.75 bar
